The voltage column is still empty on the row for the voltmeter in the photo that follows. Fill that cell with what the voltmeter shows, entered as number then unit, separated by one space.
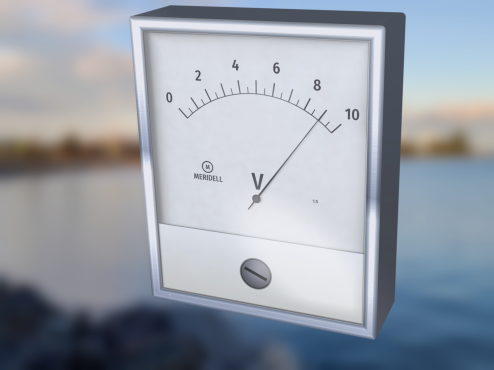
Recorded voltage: 9 V
